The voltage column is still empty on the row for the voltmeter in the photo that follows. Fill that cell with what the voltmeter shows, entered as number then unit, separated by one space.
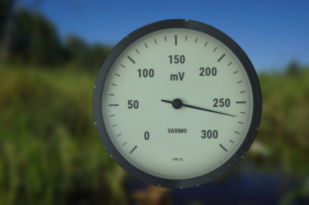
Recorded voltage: 265 mV
